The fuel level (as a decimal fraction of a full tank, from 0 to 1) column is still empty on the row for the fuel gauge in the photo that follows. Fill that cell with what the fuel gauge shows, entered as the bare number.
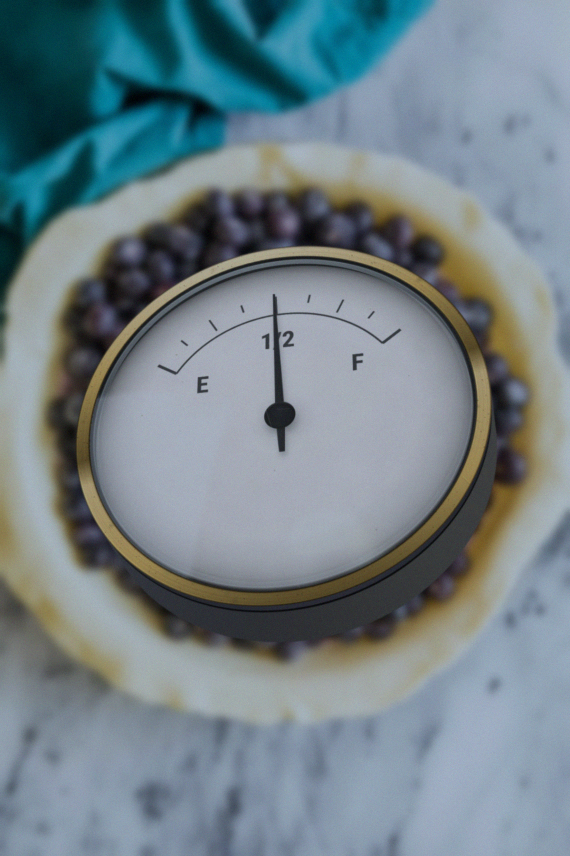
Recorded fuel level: 0.5
